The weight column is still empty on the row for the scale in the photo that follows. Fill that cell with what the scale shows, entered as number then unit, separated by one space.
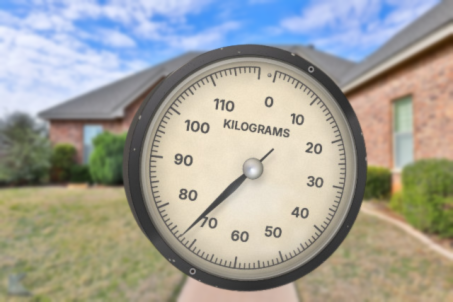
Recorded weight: 73 kg
